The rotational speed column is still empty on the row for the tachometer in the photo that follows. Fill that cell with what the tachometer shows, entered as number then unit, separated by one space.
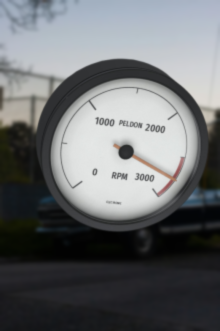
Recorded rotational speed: 2750 rpm
